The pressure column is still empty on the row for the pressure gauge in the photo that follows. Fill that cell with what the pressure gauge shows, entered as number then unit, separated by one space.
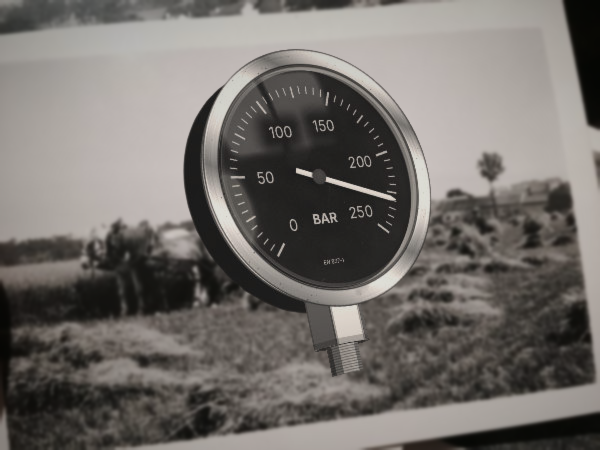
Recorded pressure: 230 bar
